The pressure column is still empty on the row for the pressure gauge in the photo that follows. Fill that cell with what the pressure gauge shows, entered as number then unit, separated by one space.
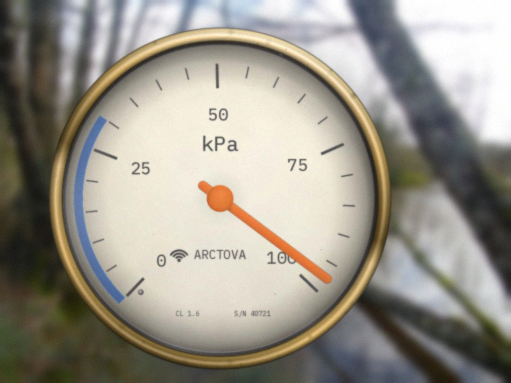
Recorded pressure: 97.5 kPa
